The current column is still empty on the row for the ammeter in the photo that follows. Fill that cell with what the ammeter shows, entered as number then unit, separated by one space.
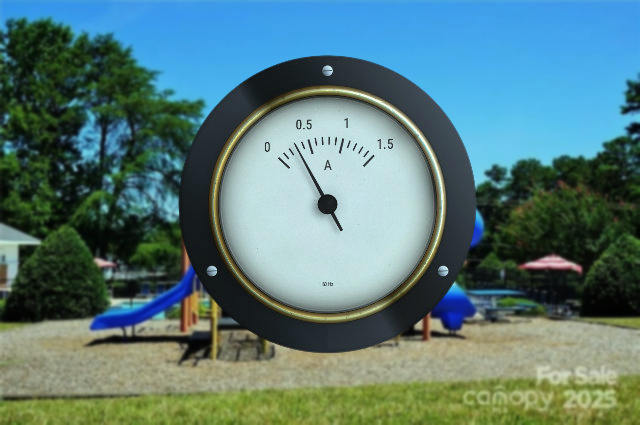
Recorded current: 0.3 A
